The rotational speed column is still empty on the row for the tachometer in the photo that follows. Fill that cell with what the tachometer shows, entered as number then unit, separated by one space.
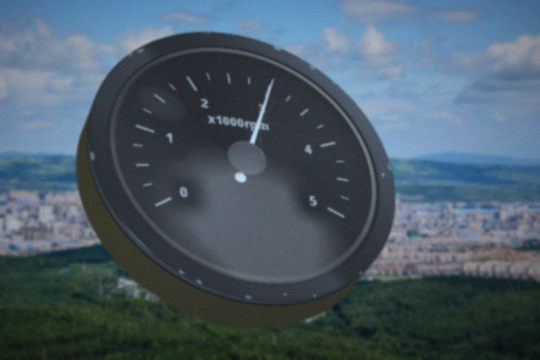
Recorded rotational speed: 3000 rpm
